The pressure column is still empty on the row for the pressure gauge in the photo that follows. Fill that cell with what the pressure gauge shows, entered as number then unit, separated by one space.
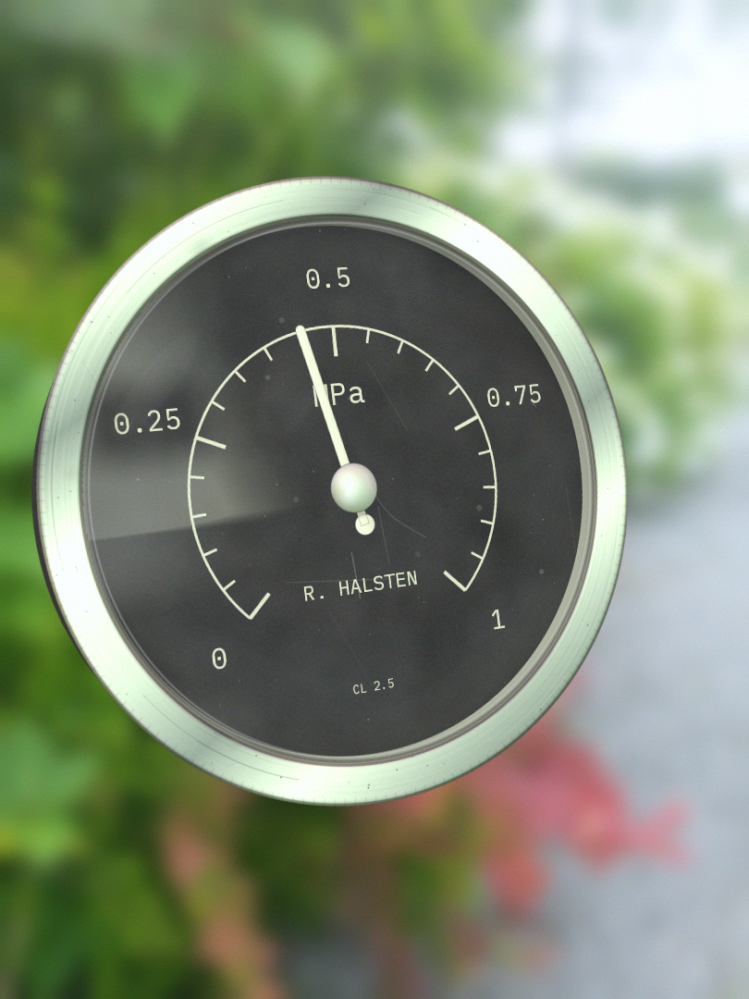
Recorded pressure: 0.45 MPa
